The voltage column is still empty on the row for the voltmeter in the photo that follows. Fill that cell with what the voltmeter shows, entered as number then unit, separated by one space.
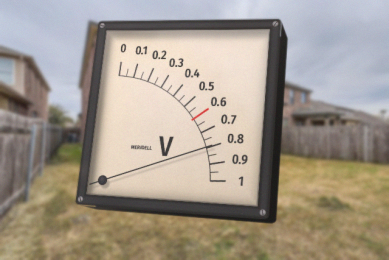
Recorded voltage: 0.8 V
